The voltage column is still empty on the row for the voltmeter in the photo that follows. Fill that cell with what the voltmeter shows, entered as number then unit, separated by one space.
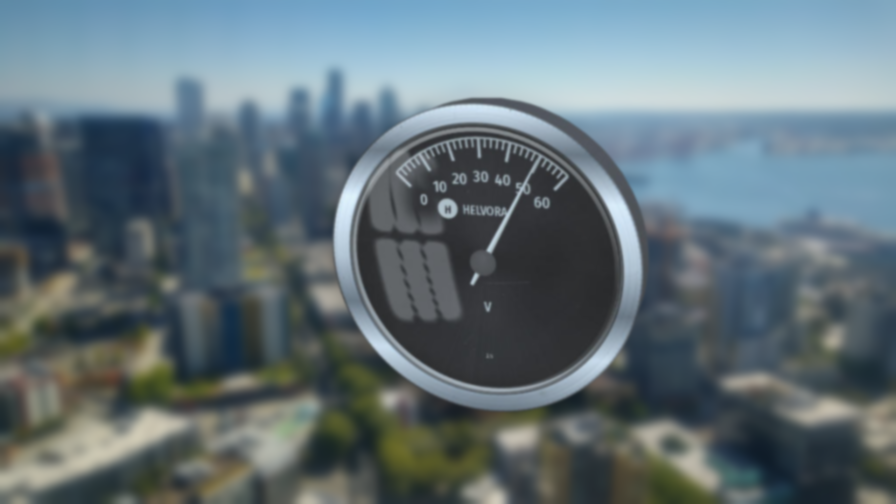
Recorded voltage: 50 V
